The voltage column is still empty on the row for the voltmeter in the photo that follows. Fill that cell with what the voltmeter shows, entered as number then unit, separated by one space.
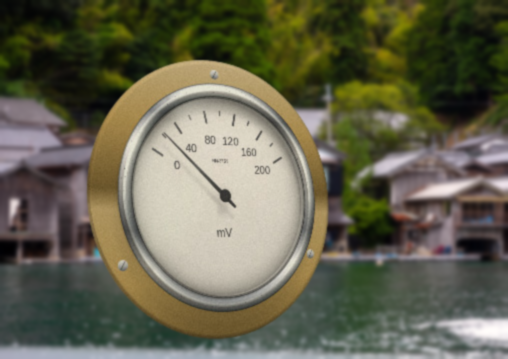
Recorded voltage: 20 mV
